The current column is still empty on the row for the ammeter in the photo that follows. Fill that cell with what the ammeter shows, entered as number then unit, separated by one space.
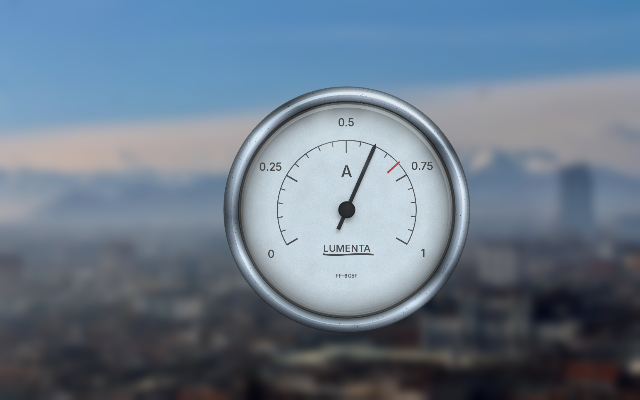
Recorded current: 0.6 A
